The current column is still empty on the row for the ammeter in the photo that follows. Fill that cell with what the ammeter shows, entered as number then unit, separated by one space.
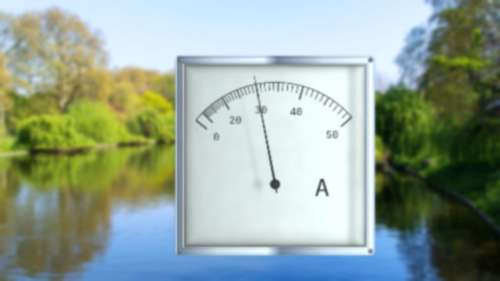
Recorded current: 30 A
